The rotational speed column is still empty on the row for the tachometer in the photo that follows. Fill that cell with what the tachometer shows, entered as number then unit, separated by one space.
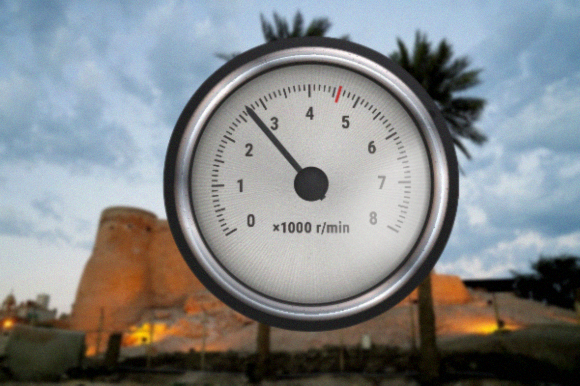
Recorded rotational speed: 2700 rpm
